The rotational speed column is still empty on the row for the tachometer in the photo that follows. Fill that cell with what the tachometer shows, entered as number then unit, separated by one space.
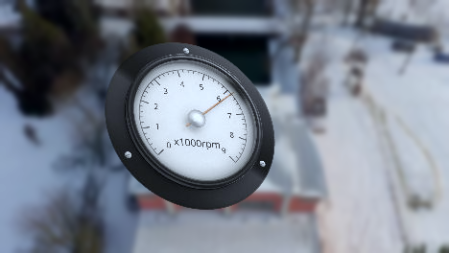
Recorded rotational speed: 6200 rpm
